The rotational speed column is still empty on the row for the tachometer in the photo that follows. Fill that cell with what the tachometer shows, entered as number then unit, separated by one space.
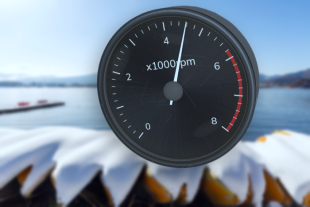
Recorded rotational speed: 4600 rpm
